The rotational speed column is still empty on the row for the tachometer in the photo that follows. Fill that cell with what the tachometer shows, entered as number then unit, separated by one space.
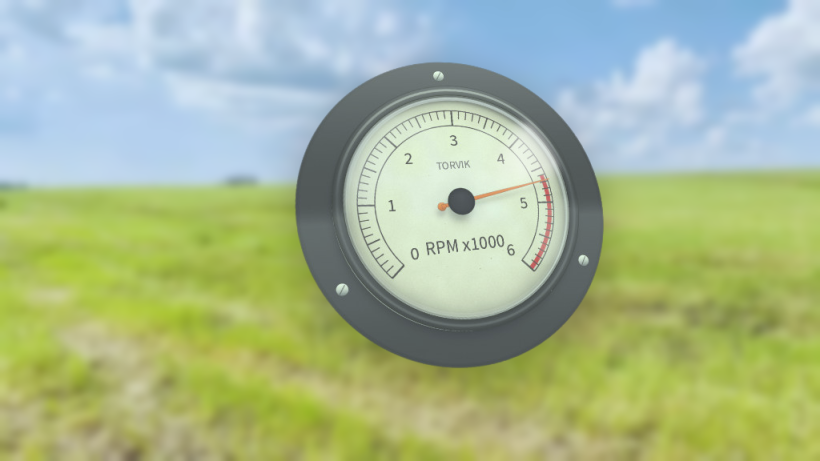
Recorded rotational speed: 4700 rpm
